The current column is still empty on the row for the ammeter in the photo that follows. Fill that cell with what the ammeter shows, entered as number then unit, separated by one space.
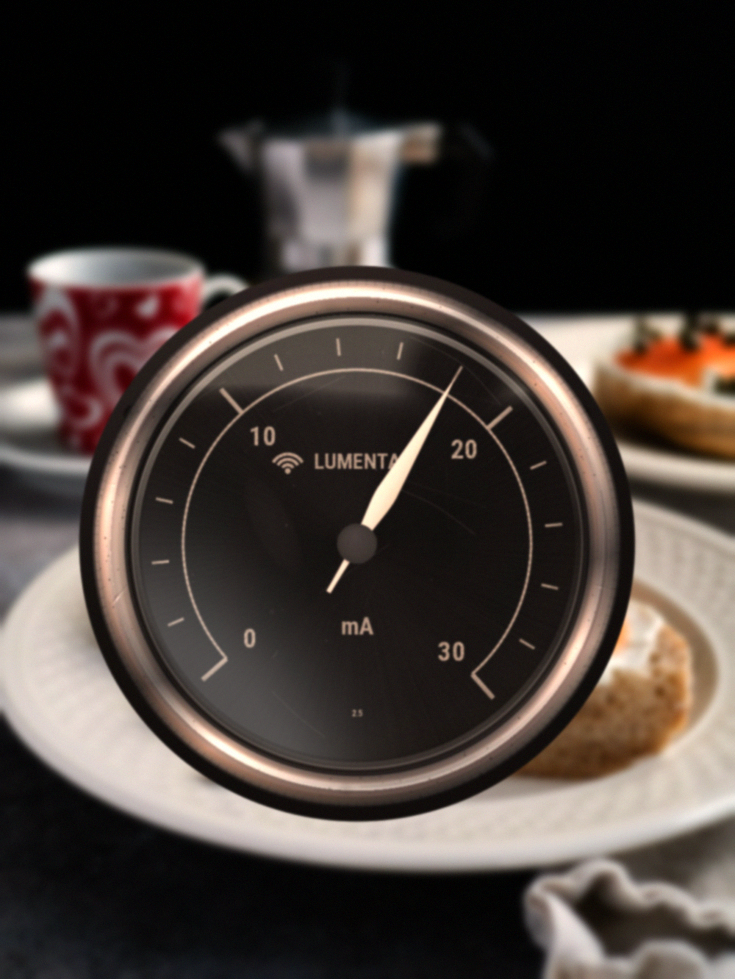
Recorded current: 18 mA
